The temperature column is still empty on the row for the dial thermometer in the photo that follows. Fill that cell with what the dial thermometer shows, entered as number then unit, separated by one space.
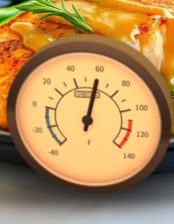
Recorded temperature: 60 °F
